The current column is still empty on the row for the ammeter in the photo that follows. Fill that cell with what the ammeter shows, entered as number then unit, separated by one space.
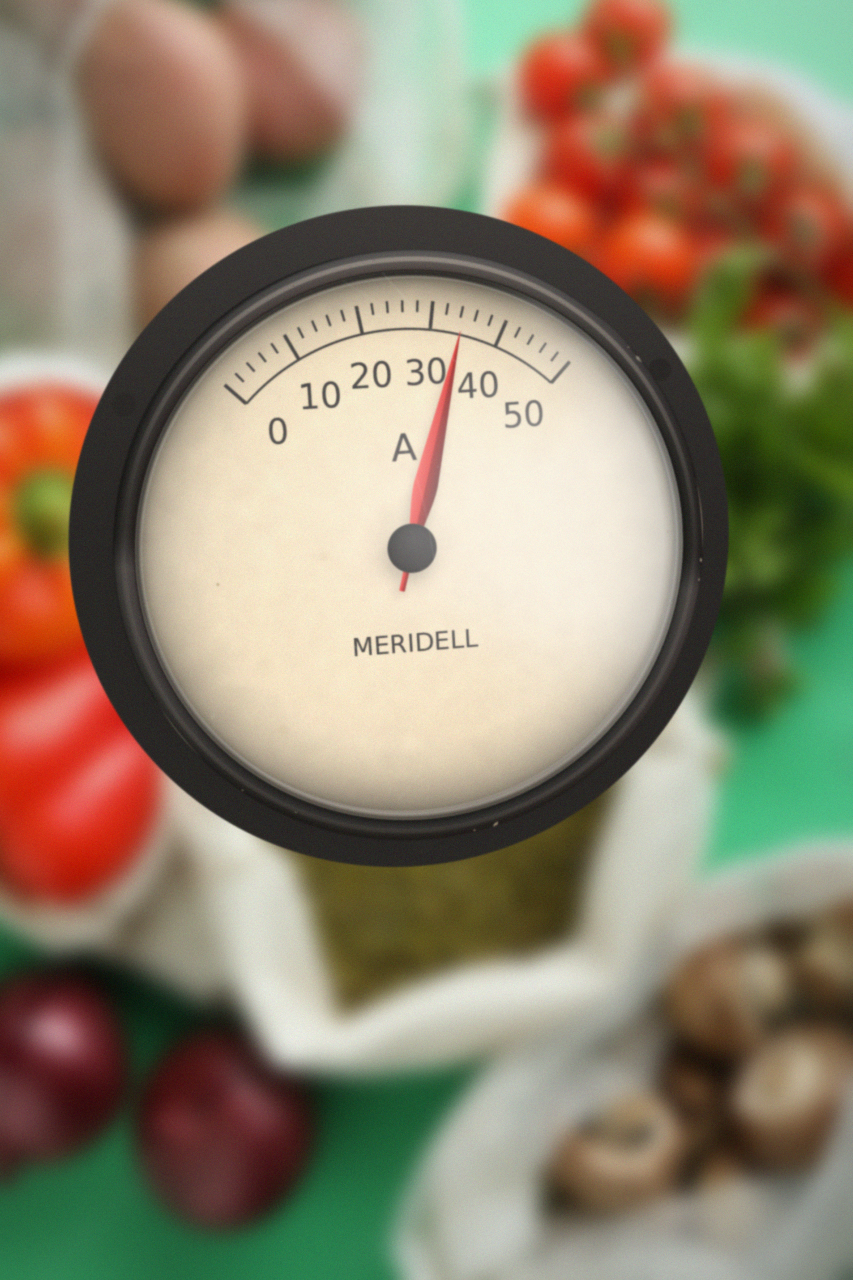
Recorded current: 34 A
